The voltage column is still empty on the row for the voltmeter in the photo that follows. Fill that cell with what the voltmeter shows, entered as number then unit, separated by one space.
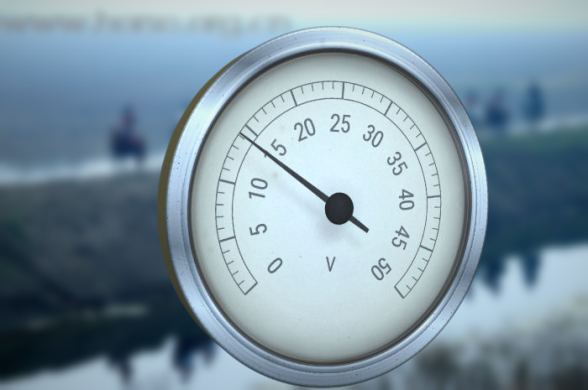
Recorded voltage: 14 V
